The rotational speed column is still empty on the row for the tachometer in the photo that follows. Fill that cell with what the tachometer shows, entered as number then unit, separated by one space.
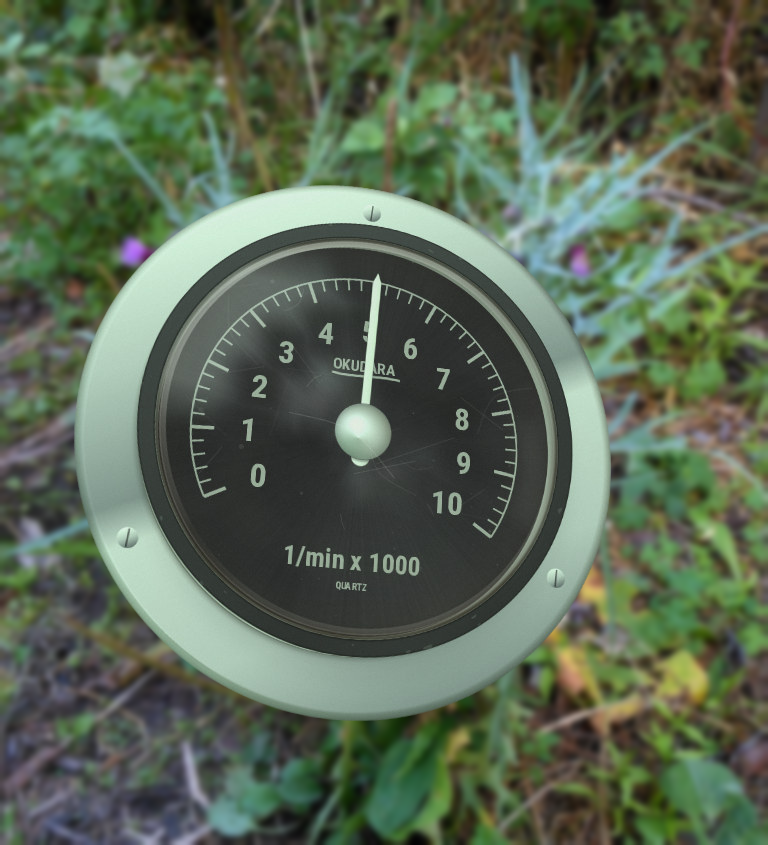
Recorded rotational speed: 5000 rpm
